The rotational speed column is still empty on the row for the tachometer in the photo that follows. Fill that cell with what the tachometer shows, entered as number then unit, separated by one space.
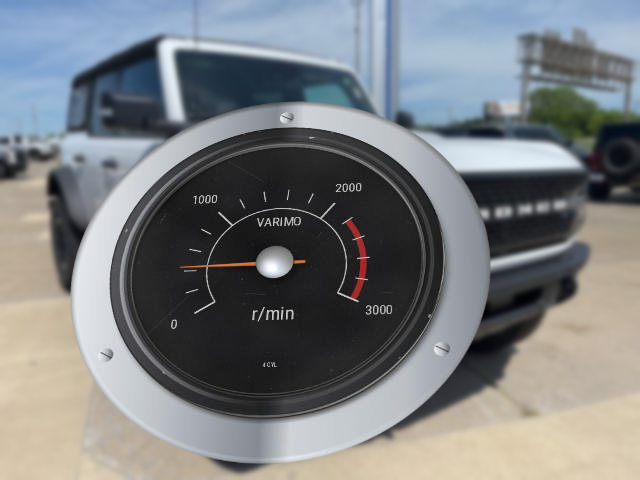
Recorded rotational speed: 400 rpm
